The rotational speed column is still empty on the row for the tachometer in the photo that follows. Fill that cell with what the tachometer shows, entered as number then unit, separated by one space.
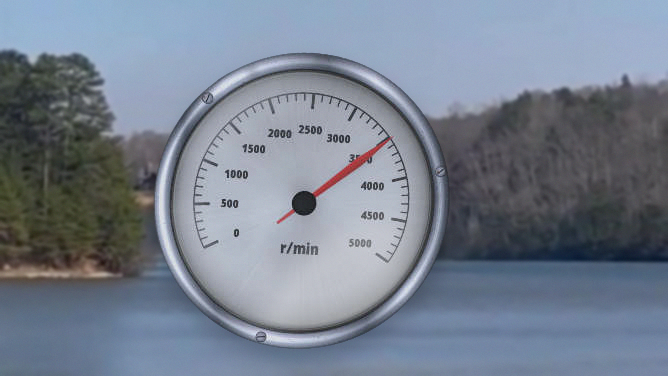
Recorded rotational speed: 3500 rpm
